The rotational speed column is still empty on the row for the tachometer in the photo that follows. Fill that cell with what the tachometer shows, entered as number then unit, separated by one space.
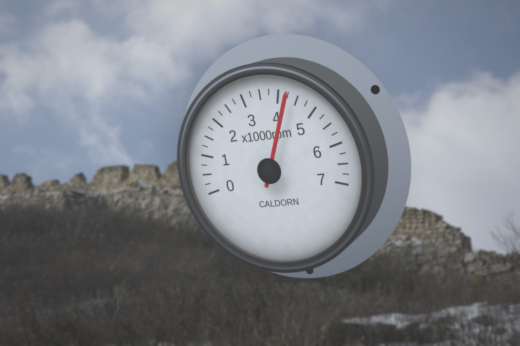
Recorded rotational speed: 4250 rpm
